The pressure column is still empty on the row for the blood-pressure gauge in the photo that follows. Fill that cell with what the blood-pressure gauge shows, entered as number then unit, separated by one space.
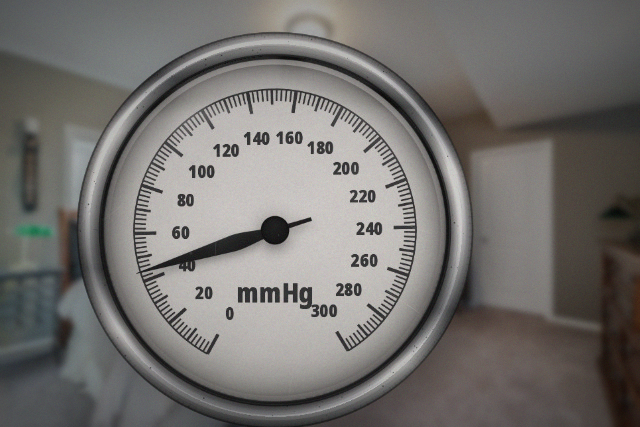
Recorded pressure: 44 mmHg
